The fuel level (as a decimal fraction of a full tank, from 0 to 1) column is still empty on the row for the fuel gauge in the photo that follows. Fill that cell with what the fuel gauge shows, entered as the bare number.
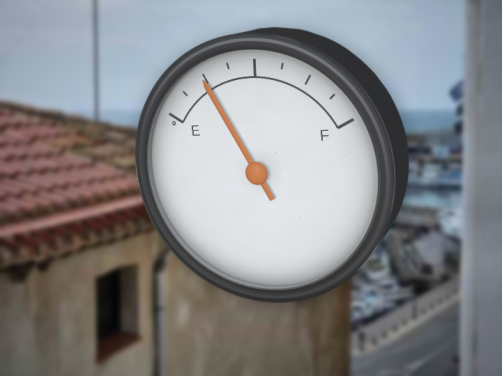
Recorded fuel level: 0.25
